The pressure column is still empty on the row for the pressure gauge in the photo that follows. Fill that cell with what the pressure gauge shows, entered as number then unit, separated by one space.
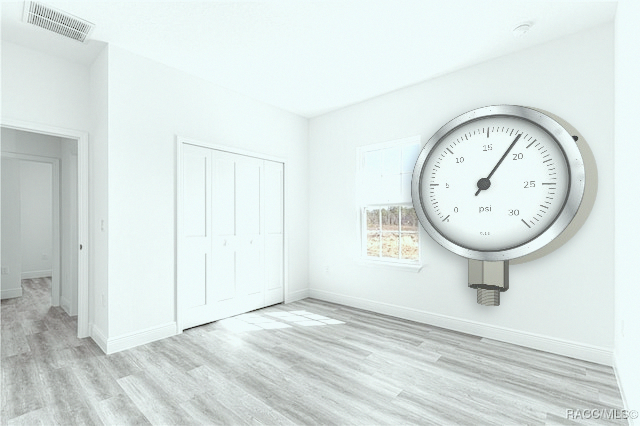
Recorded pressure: 18.5 psi
